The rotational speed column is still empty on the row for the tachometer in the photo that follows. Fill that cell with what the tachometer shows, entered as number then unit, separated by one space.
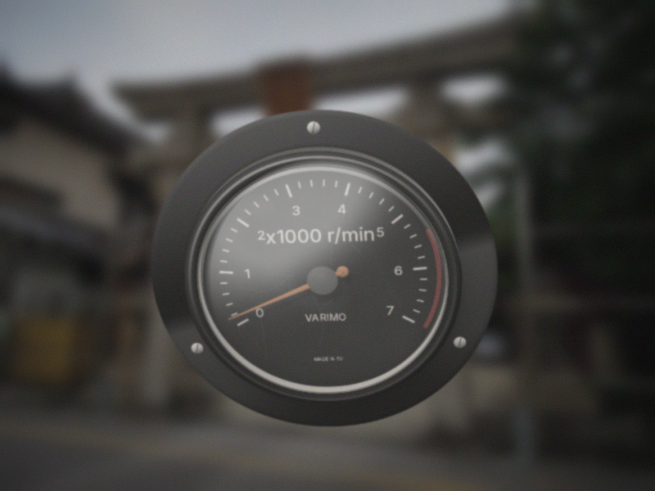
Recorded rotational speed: 200 rpm
